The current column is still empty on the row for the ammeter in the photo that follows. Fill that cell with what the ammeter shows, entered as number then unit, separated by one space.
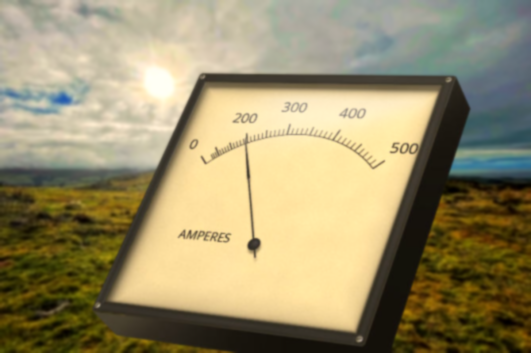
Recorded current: 200 A
